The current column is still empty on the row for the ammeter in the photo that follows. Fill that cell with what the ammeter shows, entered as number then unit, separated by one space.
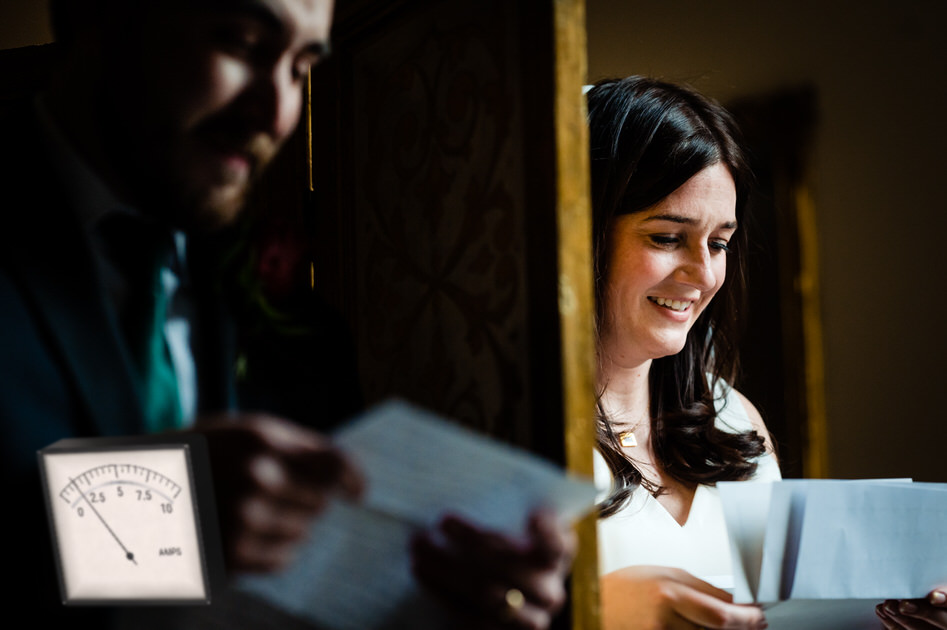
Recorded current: 1.5 A
